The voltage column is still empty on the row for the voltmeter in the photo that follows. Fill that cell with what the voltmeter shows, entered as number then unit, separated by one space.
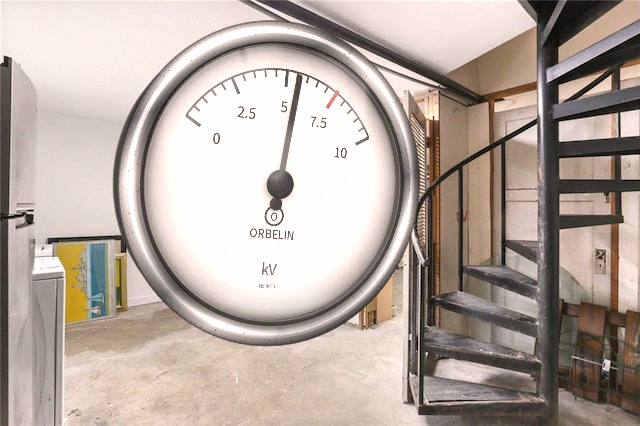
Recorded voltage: 5.5 kV
